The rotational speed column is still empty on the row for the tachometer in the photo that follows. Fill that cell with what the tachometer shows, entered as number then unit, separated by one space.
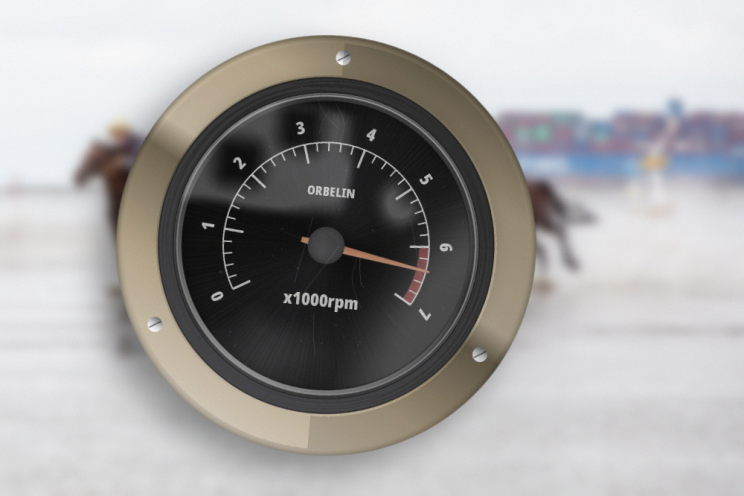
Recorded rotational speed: 6400 rpm
